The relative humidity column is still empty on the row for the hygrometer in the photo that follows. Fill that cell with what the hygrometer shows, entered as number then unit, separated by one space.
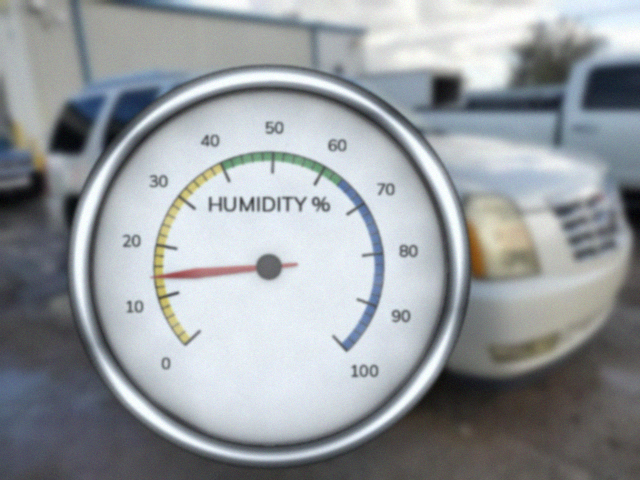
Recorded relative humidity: 14 %
